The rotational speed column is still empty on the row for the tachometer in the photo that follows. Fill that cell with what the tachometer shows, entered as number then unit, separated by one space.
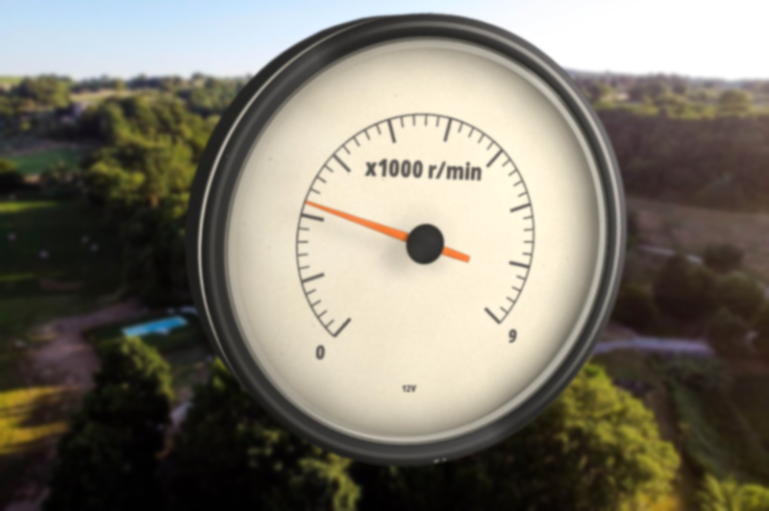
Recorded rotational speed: 2200 rpm
